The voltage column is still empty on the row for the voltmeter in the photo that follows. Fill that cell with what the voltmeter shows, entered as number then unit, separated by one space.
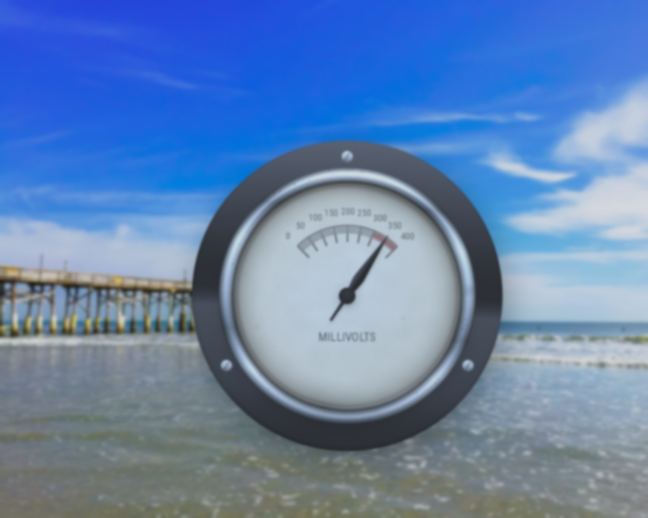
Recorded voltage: 350 mV
